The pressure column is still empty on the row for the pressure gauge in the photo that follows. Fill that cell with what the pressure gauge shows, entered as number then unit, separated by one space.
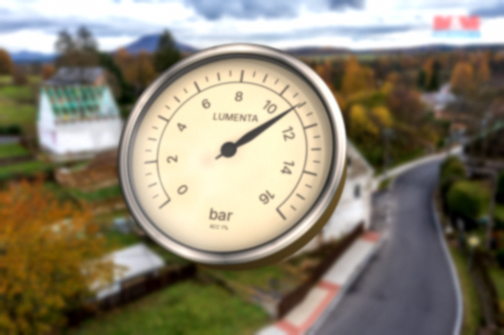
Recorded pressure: 11 bar
